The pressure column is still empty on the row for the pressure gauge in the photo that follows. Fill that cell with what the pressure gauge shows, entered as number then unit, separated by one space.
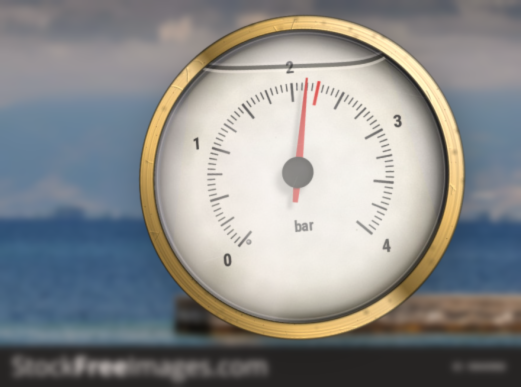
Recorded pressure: 2.15 bar
